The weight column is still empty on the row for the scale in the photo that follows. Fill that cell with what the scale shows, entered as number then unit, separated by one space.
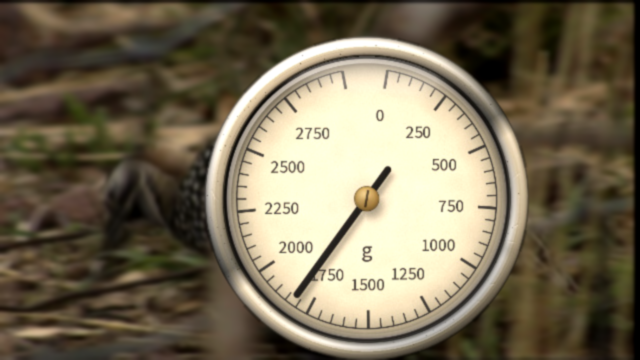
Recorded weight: 1825 g
